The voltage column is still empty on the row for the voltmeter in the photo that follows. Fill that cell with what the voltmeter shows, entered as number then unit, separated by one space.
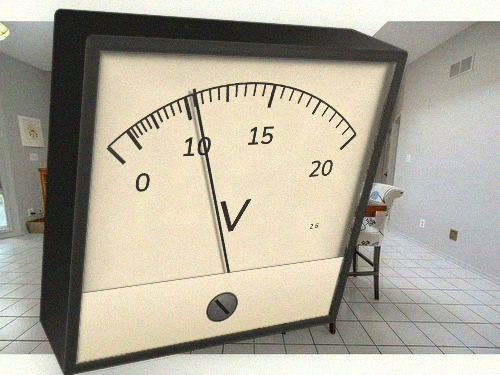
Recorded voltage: 10.5 V
